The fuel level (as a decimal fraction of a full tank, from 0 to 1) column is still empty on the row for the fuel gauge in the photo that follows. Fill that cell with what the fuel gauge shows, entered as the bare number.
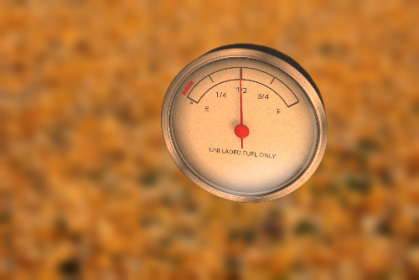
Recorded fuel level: 0.5
